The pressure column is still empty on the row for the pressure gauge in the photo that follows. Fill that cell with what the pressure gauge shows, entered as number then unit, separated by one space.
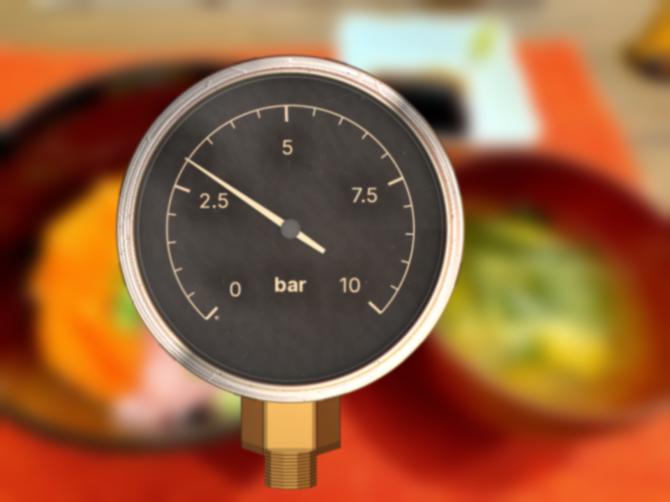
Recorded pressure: 3 bar
